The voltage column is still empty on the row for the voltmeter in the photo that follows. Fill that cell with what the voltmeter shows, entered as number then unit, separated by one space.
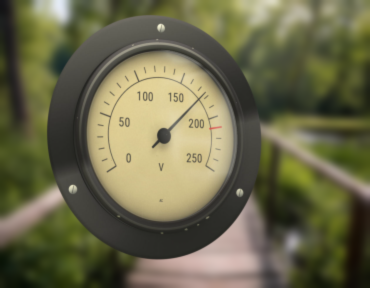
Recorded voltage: 175 V
